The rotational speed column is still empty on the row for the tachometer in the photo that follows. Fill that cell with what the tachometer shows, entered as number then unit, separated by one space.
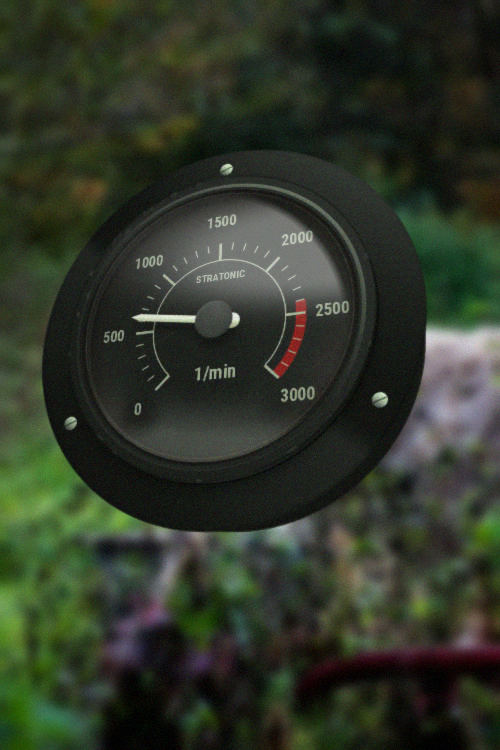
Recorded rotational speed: 600 rpm
